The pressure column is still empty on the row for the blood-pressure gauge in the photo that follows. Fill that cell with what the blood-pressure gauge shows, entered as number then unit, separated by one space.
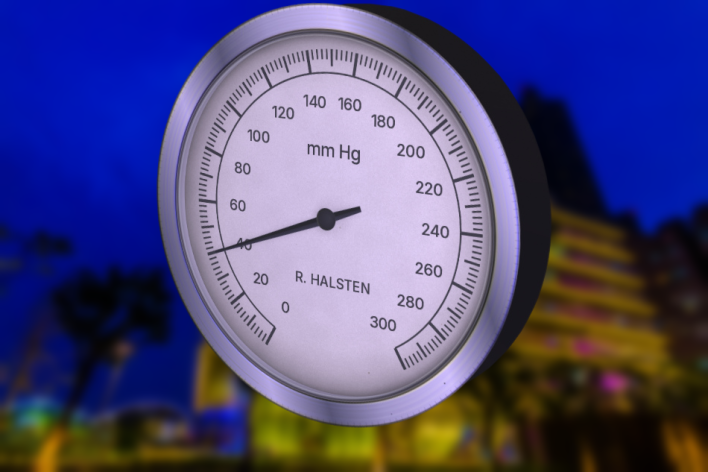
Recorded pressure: 40 mmHg
